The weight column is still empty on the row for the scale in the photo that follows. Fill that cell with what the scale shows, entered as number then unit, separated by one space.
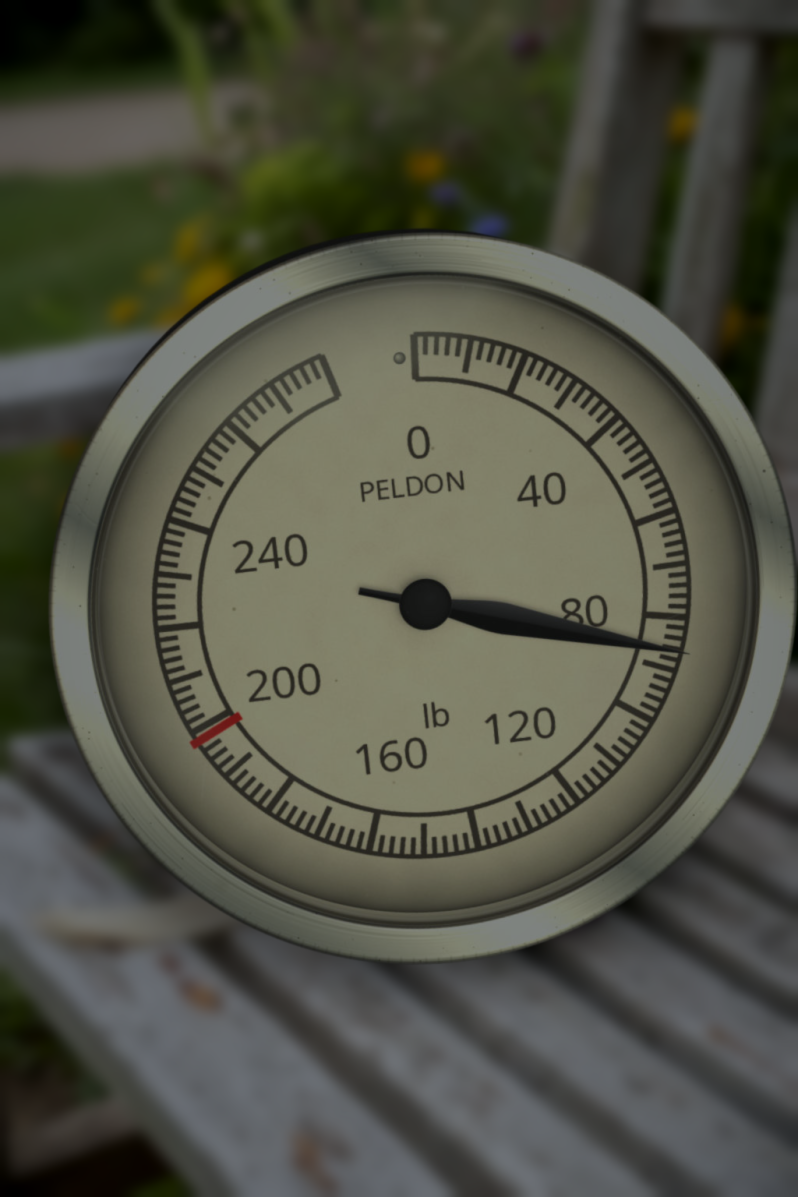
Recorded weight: 86 lb
